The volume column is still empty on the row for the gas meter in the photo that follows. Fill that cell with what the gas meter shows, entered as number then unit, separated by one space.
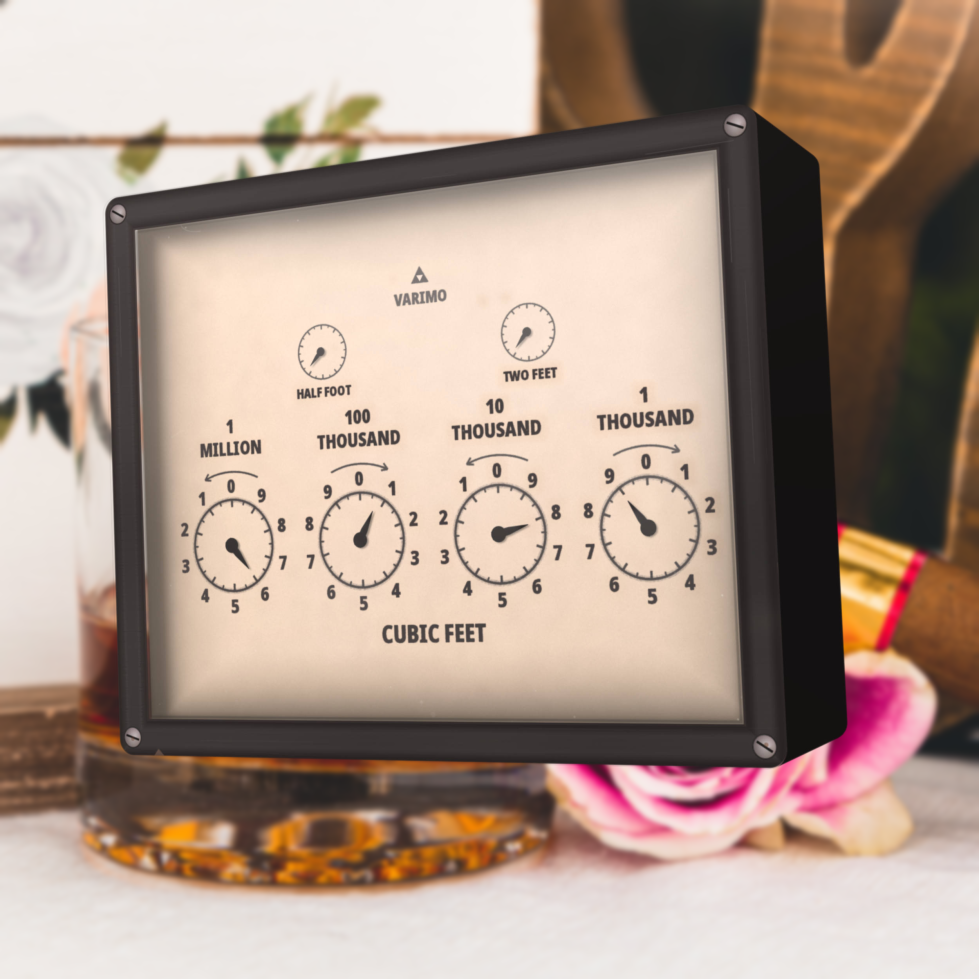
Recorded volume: 607900 ft³
